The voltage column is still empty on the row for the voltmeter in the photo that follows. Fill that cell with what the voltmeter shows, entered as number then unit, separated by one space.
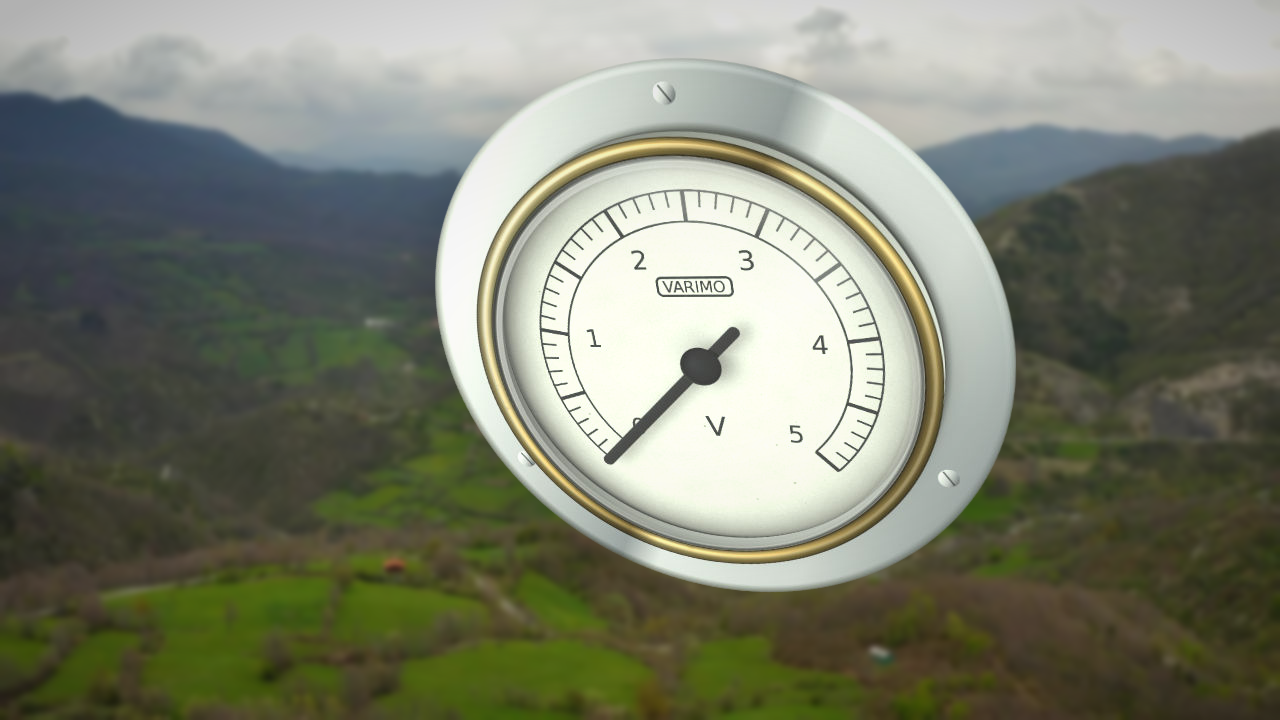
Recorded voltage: 0 V
